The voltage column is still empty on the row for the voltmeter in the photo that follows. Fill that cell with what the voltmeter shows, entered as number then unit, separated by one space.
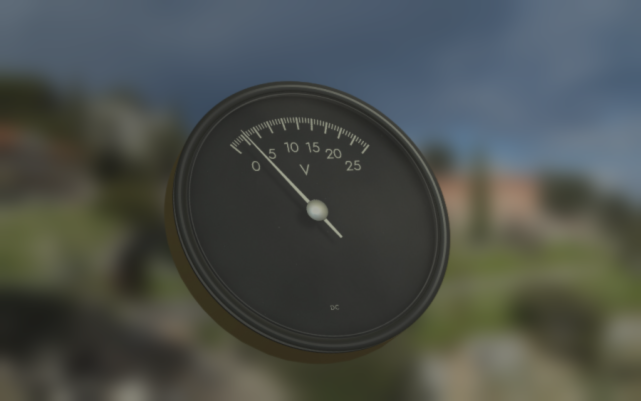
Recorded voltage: 2.5 V
